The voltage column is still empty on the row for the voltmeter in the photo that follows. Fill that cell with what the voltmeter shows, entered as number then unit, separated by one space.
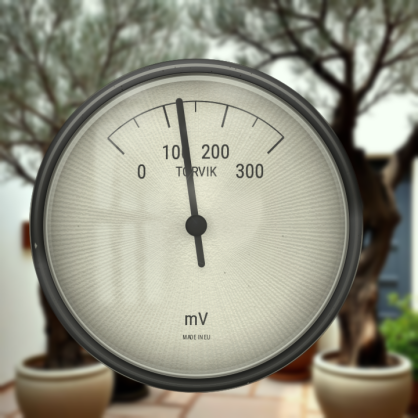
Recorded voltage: 125 mV
